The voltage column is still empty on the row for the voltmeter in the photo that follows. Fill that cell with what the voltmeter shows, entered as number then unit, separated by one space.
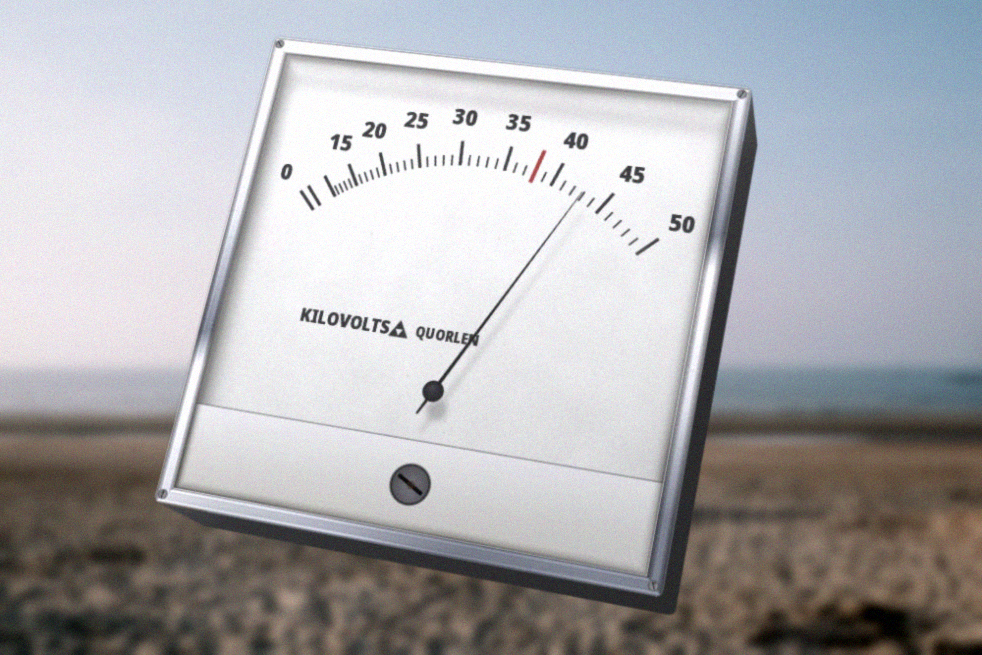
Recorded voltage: 43 kV
